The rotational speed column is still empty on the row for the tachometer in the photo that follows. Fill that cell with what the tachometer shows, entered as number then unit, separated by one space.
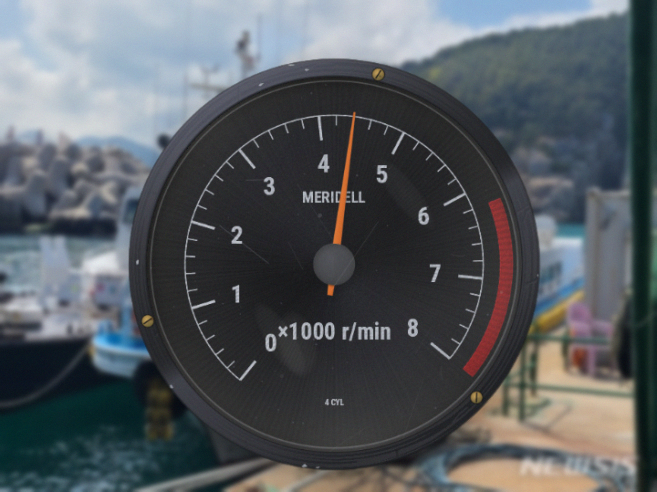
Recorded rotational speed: 4400 rpm
